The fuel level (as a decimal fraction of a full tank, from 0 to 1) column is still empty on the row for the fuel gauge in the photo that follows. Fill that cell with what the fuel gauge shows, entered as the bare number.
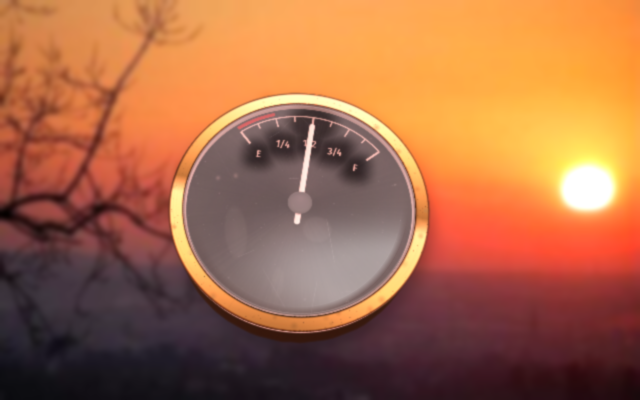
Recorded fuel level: 0.5
